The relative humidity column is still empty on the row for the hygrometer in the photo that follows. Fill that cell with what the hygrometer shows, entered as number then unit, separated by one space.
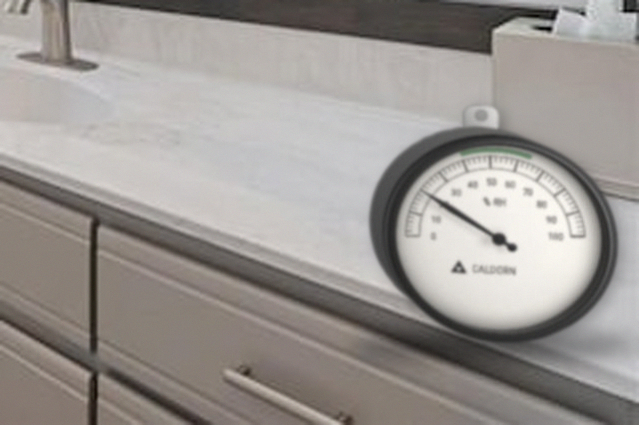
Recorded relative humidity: 20 %
